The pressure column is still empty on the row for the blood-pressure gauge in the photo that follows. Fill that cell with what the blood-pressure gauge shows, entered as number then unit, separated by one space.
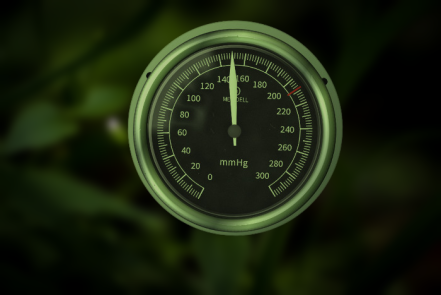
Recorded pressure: 150 mmHg
